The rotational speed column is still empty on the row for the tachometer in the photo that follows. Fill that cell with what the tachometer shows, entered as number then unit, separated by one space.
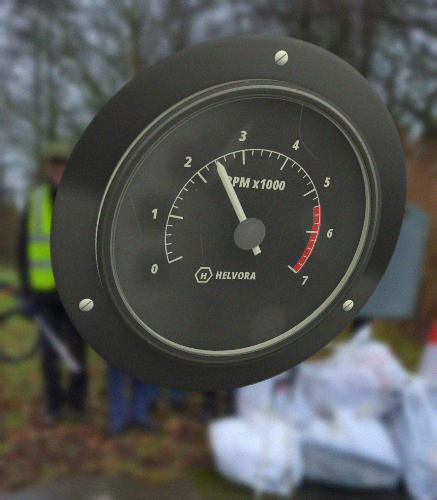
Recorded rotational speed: 2400 rpm
